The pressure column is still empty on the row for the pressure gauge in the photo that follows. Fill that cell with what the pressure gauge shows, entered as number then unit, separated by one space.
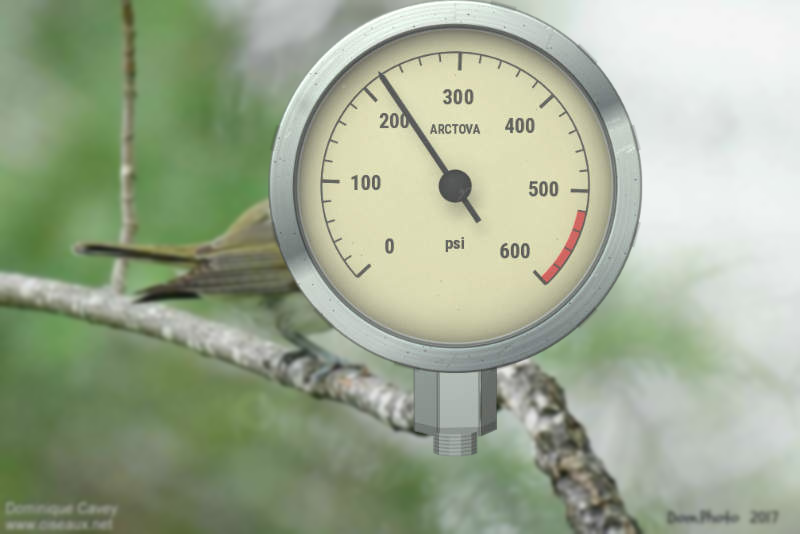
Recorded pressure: 220 psi
